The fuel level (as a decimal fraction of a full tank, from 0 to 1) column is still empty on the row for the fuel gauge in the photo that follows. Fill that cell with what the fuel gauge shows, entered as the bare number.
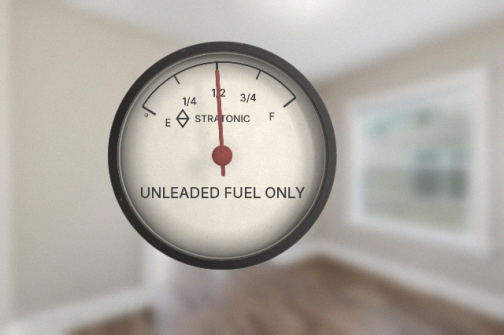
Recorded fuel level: 0.5
